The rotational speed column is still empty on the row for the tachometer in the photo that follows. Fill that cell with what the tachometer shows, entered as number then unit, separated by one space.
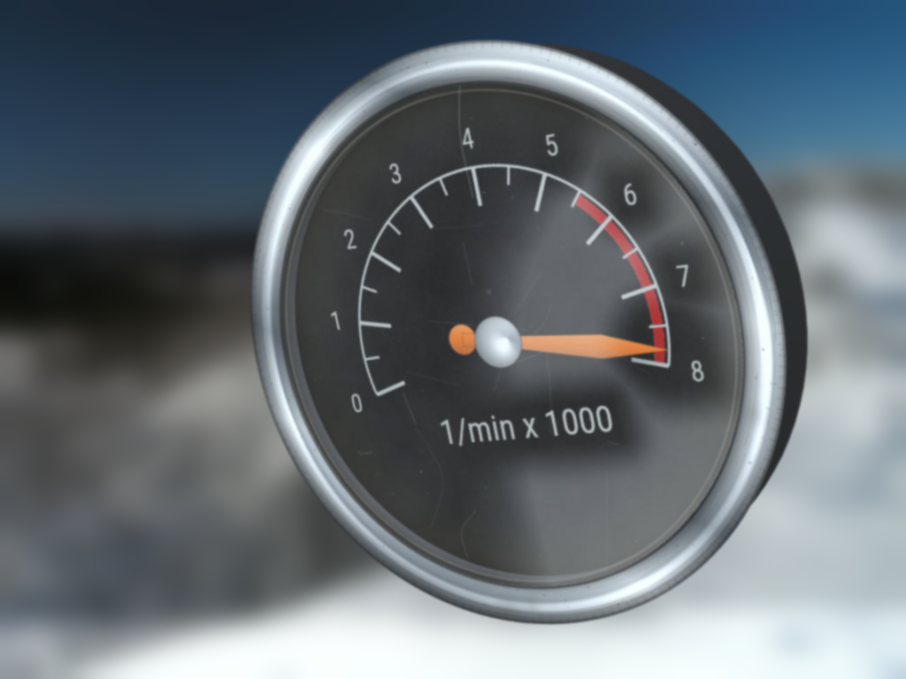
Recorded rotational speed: 7750 rpm
